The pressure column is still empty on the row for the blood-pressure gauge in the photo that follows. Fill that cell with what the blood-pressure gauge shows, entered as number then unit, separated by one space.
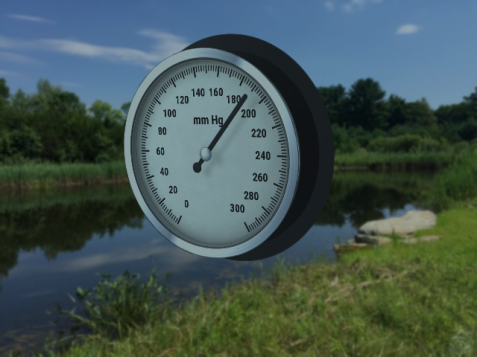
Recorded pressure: 190 mmHg
